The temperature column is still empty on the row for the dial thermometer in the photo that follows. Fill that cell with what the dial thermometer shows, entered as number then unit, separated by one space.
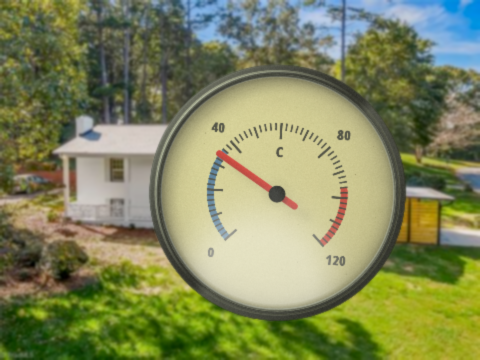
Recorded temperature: 34 °C
